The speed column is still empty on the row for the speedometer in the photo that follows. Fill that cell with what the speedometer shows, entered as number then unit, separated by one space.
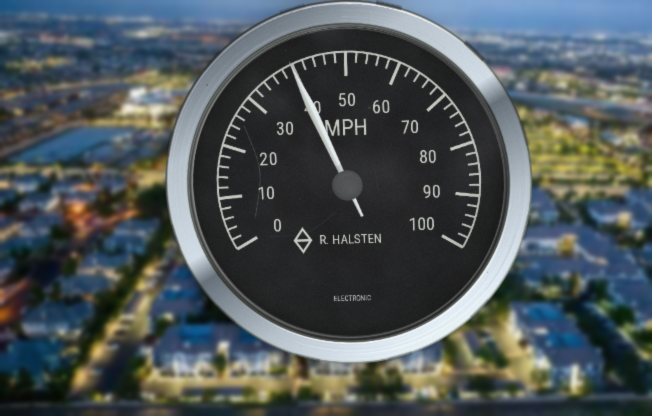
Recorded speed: 40 mph
